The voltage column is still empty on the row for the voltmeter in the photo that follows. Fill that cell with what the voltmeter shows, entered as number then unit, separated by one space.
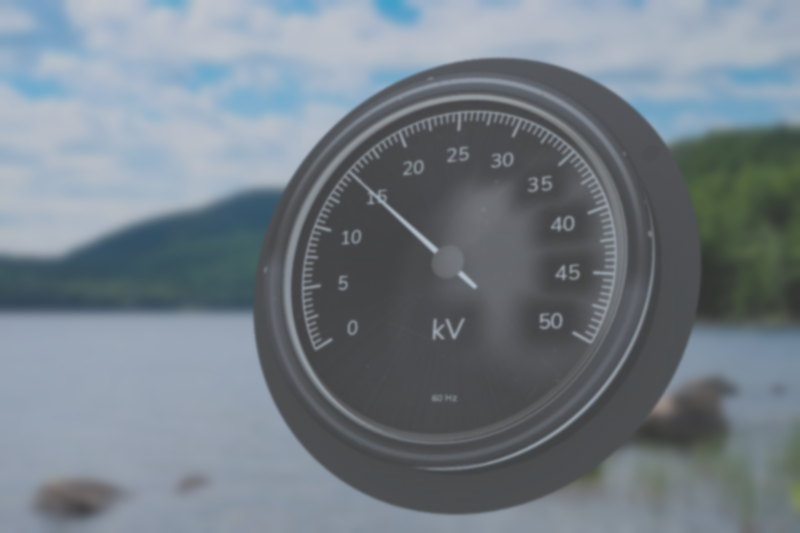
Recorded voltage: 15 kV
